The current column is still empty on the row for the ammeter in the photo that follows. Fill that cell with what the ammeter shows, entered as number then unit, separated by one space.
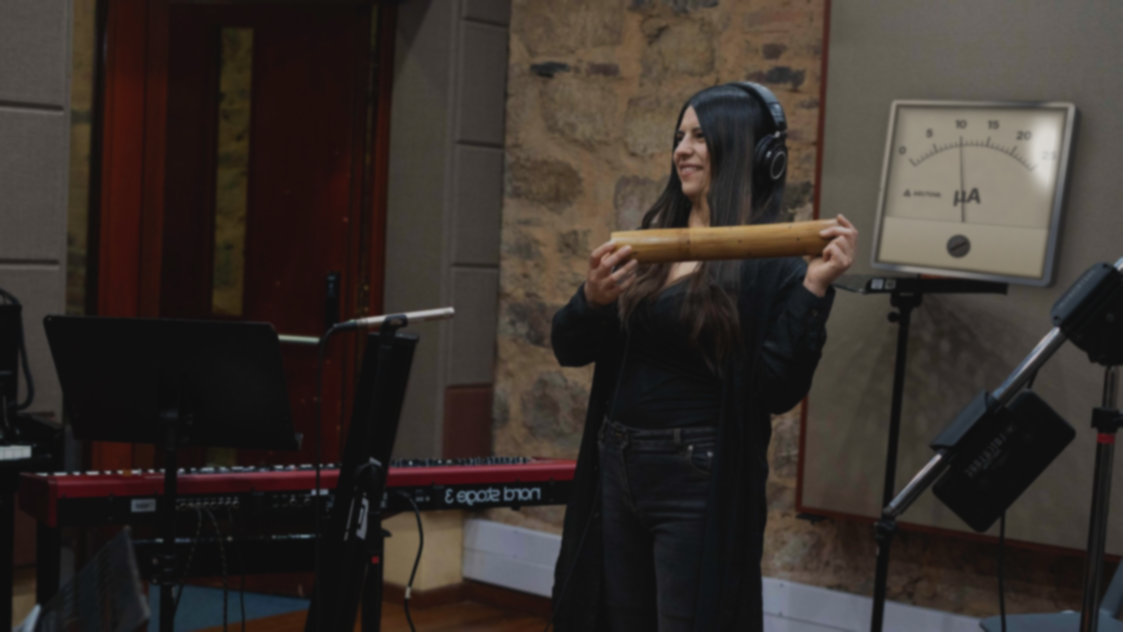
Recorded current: 10 µA
